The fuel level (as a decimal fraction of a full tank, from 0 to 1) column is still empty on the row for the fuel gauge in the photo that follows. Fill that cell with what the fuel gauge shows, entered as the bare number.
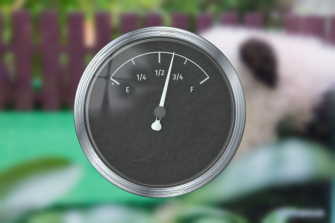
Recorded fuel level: 0.625
